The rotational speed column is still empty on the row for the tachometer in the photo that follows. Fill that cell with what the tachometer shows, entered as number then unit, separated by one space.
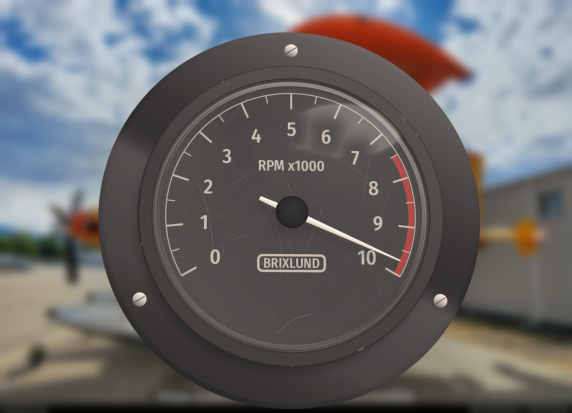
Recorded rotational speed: 9750 rpm
